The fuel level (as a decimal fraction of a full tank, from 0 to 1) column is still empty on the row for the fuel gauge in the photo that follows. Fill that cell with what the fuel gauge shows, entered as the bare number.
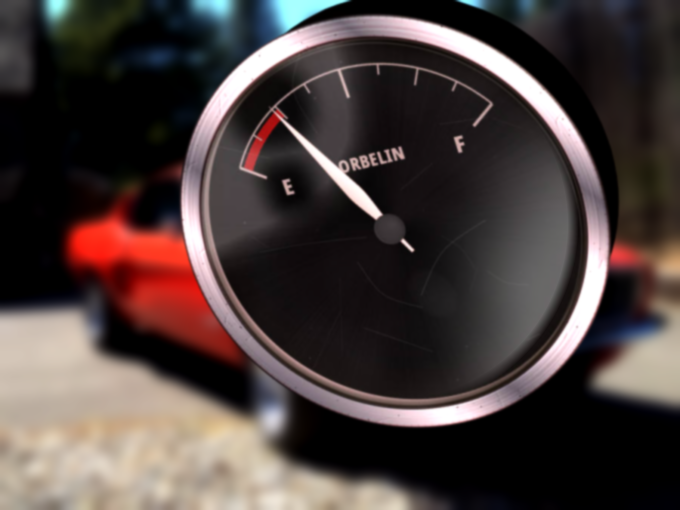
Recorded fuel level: 0.25
